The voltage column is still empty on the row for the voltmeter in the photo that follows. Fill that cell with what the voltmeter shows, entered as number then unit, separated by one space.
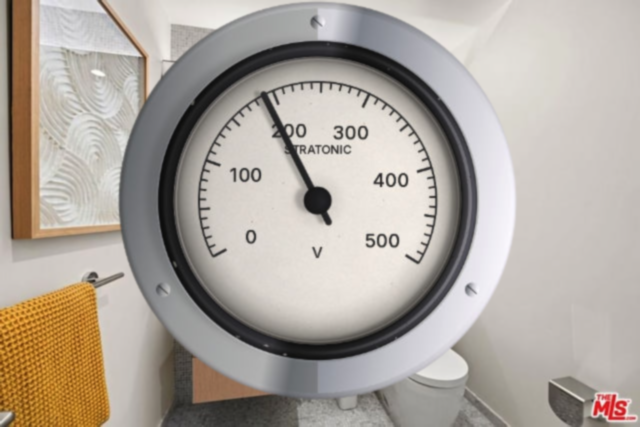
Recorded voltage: 190 V
